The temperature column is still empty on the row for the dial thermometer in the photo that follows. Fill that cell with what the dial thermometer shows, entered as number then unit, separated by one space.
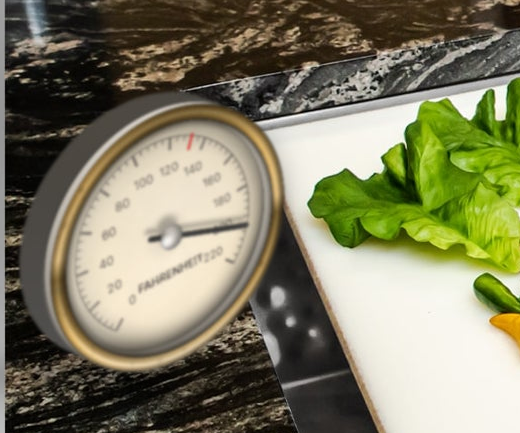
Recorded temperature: 200 °F
